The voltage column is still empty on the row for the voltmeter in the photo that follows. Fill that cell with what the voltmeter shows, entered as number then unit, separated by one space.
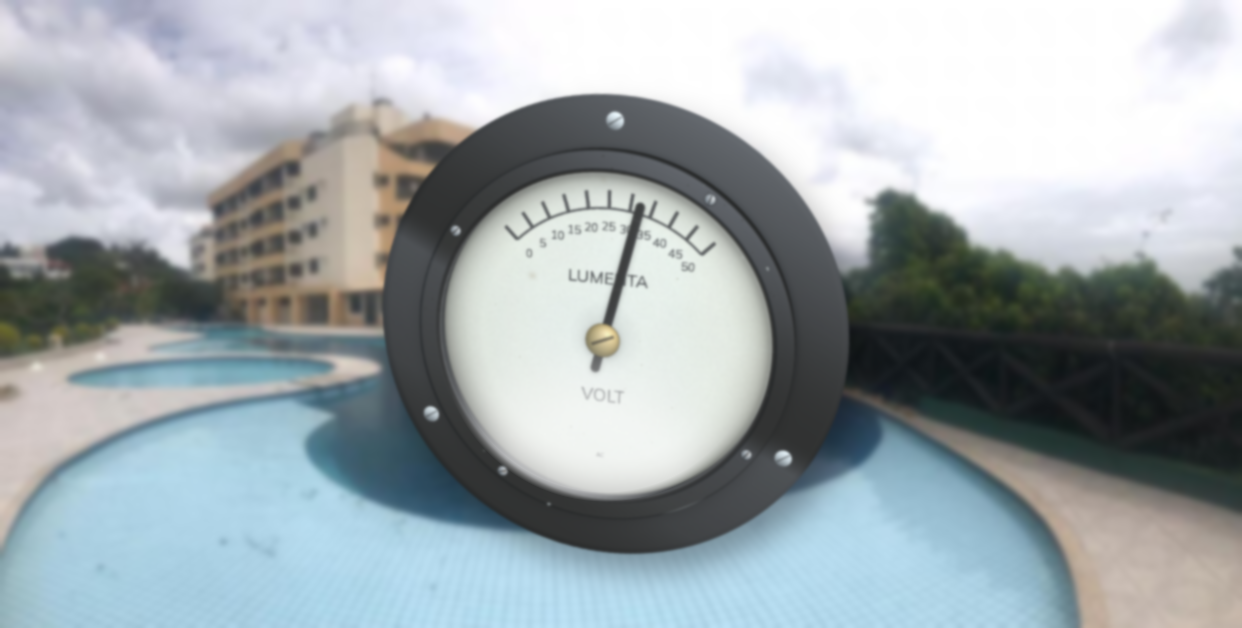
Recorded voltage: 32.5 V
